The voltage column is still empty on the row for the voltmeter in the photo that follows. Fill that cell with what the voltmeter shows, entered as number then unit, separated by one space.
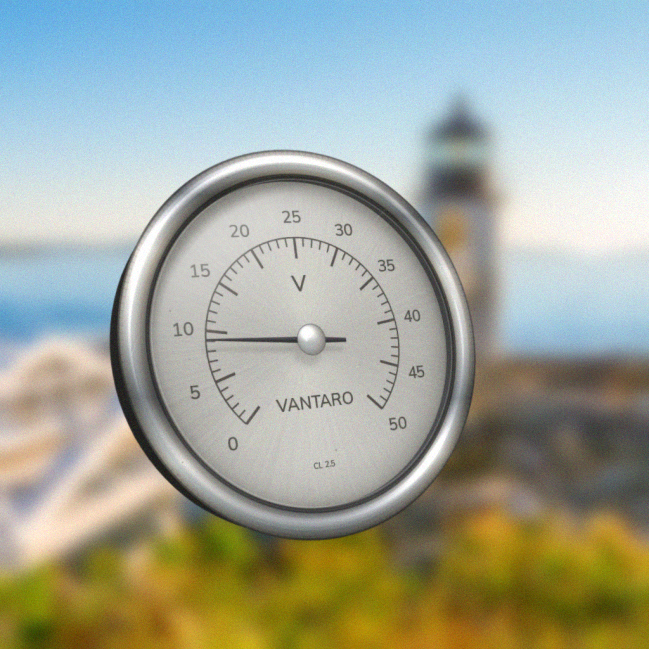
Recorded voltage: 9 V
